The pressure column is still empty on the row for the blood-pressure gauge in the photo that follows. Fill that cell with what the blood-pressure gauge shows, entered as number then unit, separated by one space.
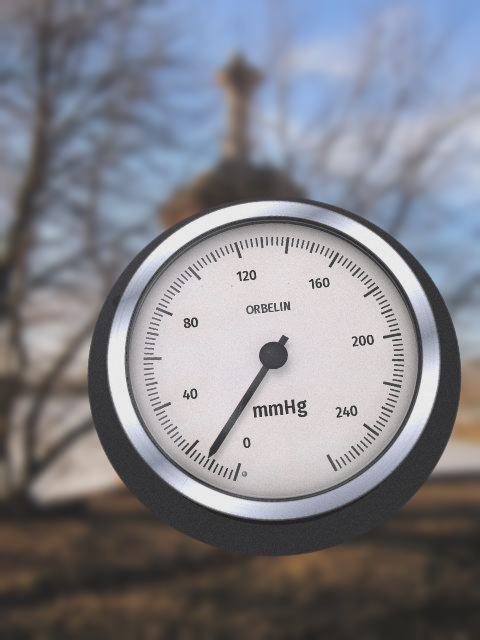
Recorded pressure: 12 mmHg
